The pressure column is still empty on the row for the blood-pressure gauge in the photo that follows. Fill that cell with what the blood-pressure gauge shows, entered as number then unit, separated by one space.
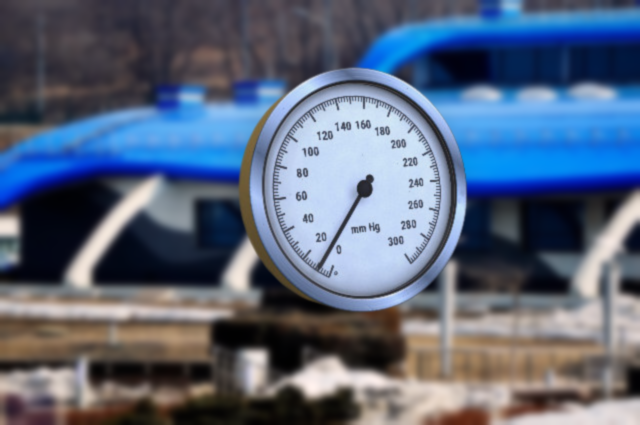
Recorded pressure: 10 mmHg
